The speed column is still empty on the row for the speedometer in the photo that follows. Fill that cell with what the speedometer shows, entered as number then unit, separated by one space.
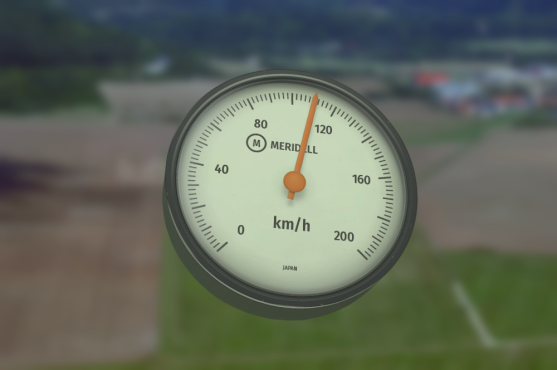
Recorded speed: 110 km/h
